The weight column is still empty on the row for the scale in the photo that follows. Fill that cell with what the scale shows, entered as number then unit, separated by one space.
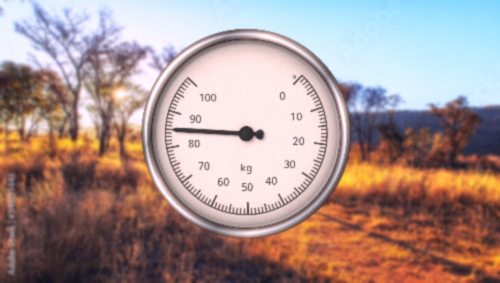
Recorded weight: 85 kg
